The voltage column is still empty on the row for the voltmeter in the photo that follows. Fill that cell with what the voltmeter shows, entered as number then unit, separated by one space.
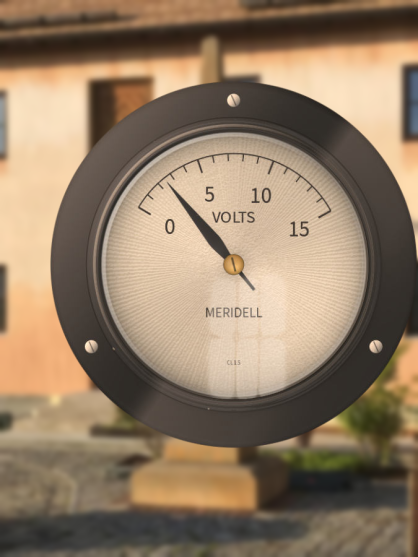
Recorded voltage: 2.5 V
